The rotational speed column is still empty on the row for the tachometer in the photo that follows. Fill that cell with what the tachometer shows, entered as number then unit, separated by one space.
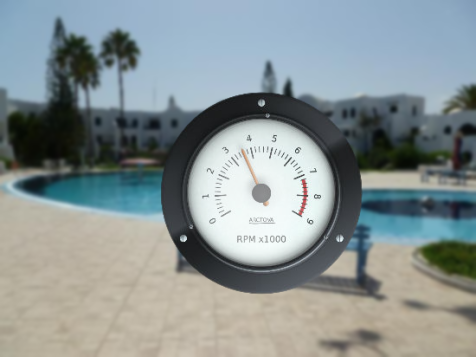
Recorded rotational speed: 3600 rpm
